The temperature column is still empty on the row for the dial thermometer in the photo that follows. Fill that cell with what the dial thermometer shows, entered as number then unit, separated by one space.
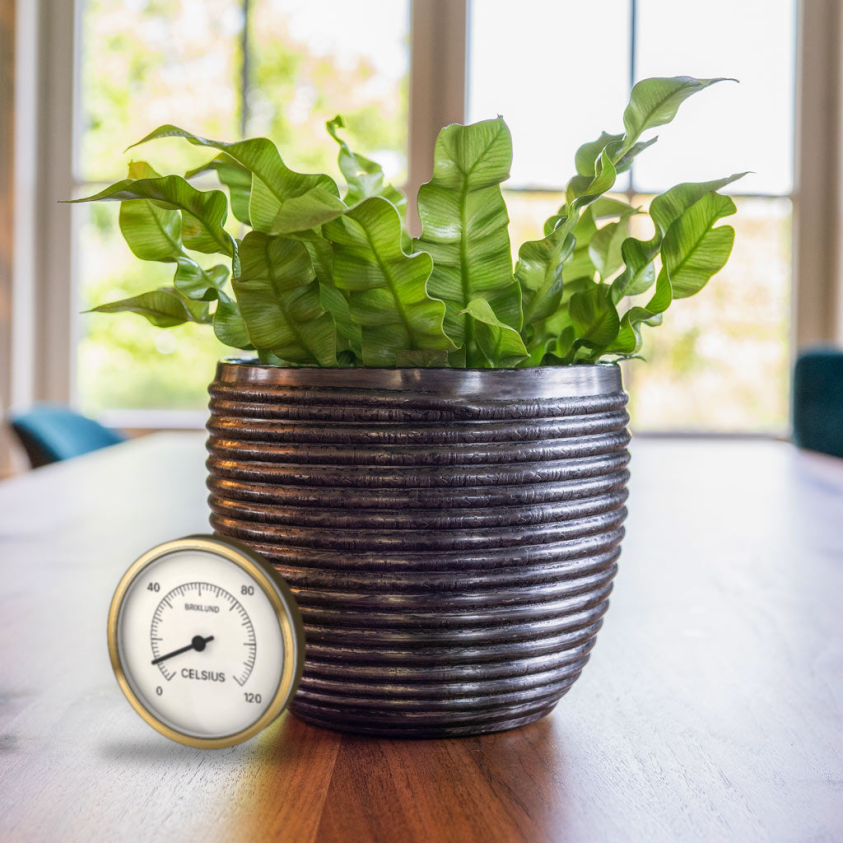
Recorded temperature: 10 °C
